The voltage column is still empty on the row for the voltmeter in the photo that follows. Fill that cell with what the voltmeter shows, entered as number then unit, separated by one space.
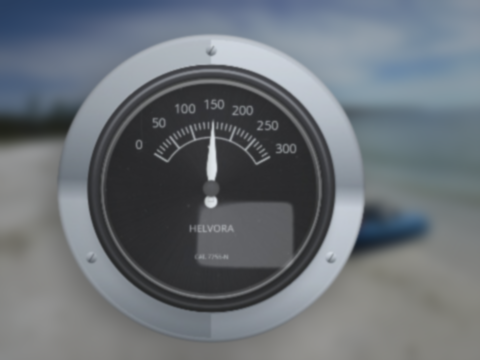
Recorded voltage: 150 V
